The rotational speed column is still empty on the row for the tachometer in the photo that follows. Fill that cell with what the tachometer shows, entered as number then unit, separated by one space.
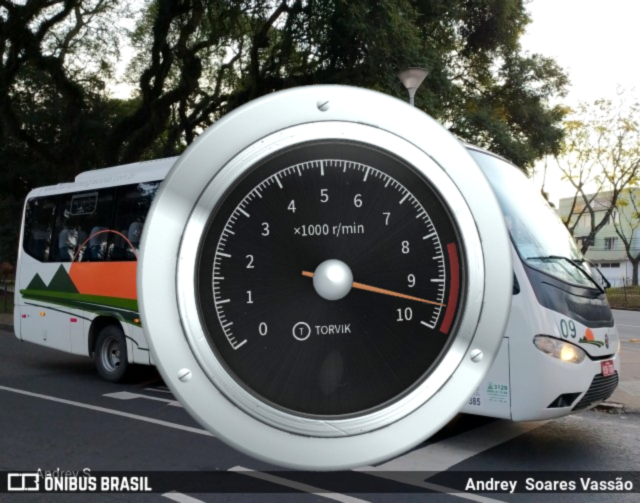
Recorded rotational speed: 9500 rpm
